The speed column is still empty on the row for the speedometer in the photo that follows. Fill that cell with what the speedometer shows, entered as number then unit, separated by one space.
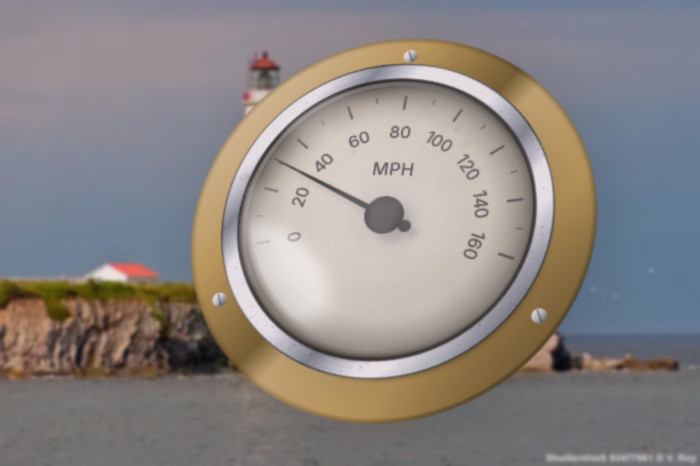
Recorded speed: 30 mph
